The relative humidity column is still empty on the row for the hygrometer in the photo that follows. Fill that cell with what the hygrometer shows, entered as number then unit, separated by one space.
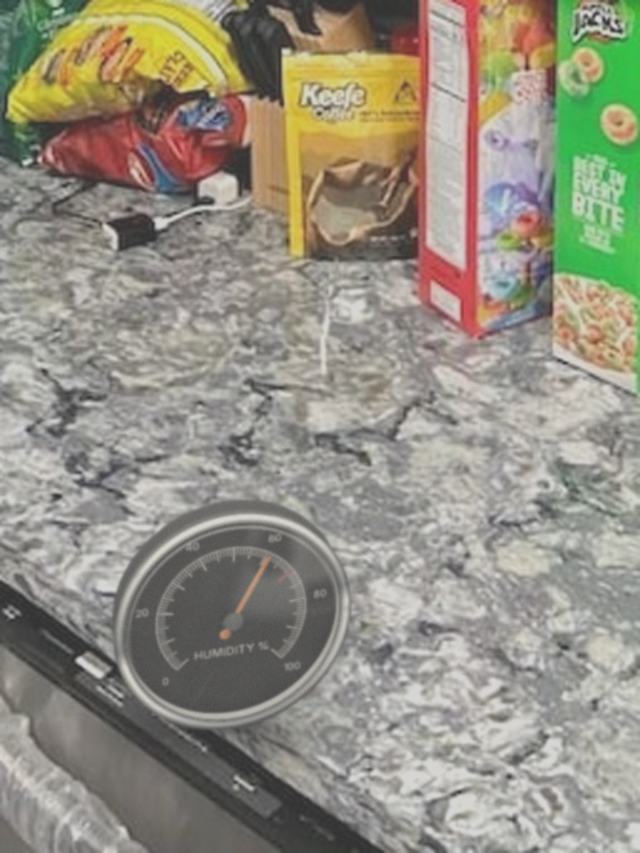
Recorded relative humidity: 60 %
